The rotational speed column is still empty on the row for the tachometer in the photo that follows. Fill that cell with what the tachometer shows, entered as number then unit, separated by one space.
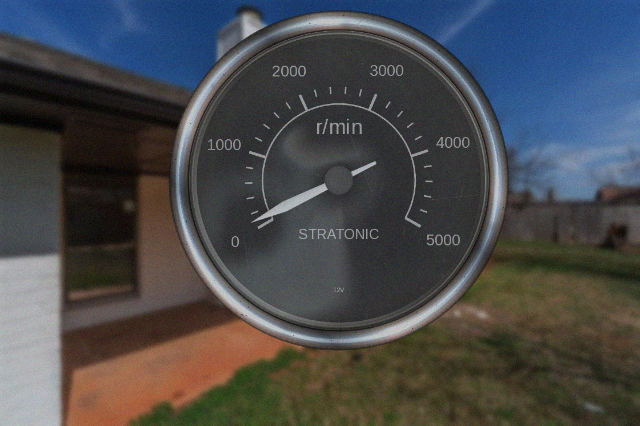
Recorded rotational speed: 100 rpm
